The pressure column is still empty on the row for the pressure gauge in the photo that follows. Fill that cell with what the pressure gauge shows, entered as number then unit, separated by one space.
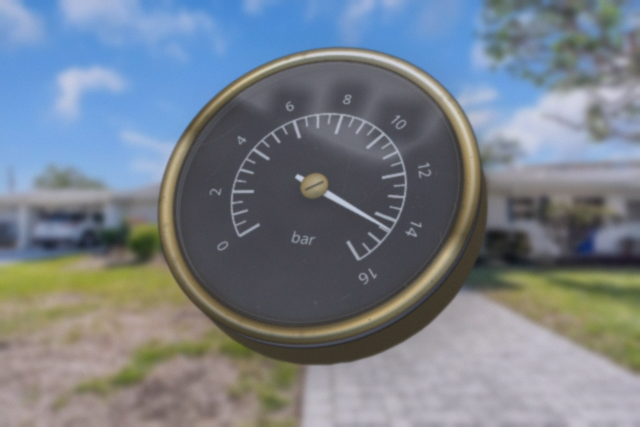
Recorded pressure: 14.5 bar
